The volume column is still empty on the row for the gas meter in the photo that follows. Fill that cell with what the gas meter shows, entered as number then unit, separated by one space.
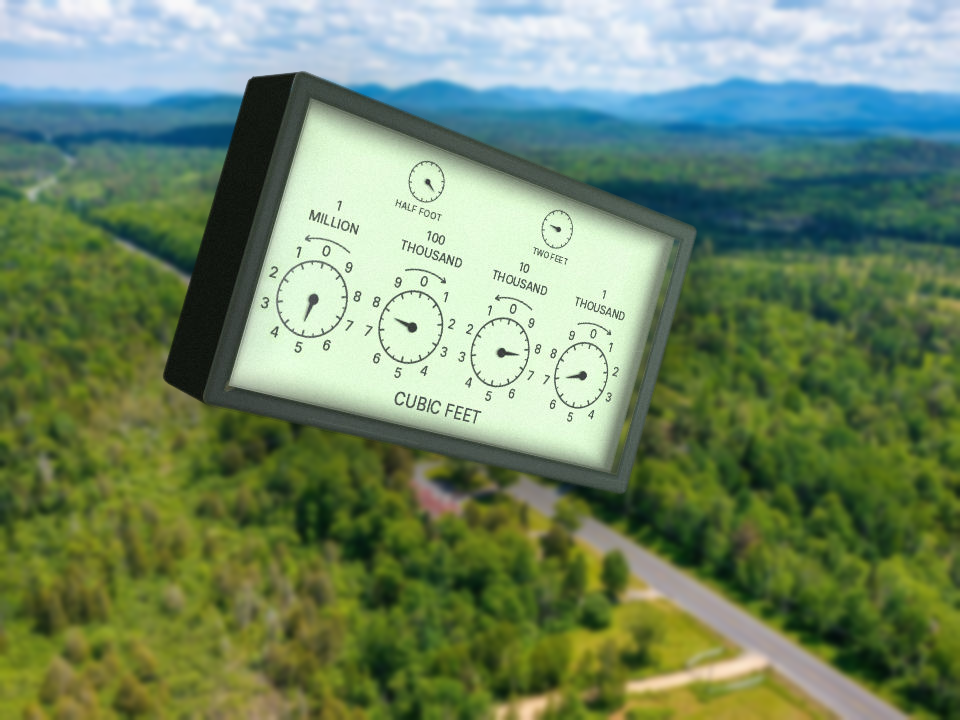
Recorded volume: 477700 ft³
